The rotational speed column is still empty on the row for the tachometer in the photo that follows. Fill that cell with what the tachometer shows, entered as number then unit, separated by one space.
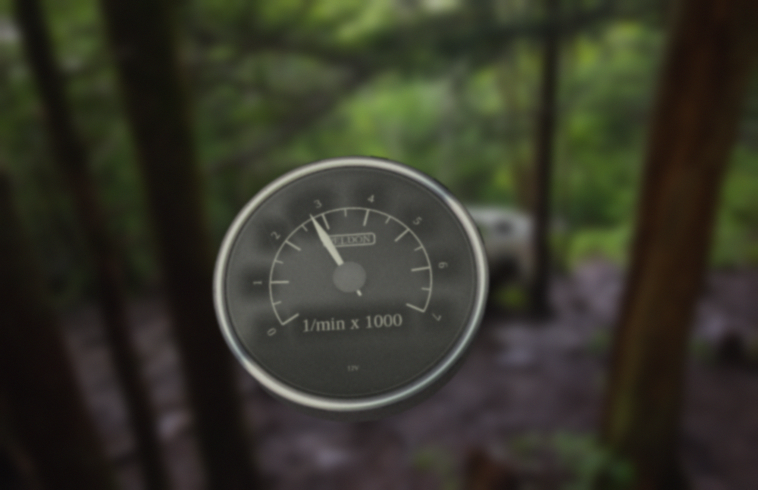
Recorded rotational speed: 2750 rpm
